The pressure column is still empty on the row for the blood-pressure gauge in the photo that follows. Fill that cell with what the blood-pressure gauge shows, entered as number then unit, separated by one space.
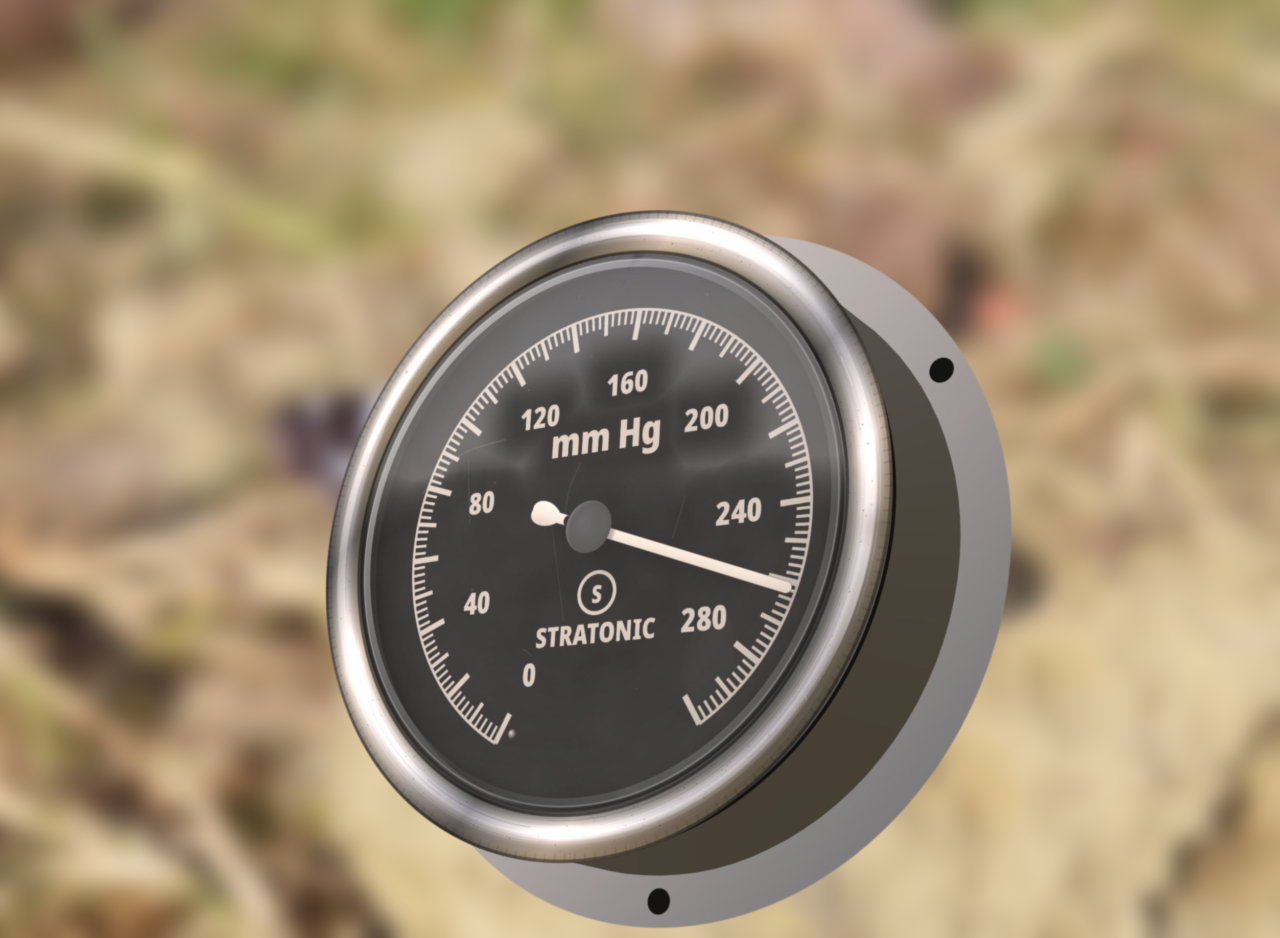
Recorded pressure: 262 mmHg
